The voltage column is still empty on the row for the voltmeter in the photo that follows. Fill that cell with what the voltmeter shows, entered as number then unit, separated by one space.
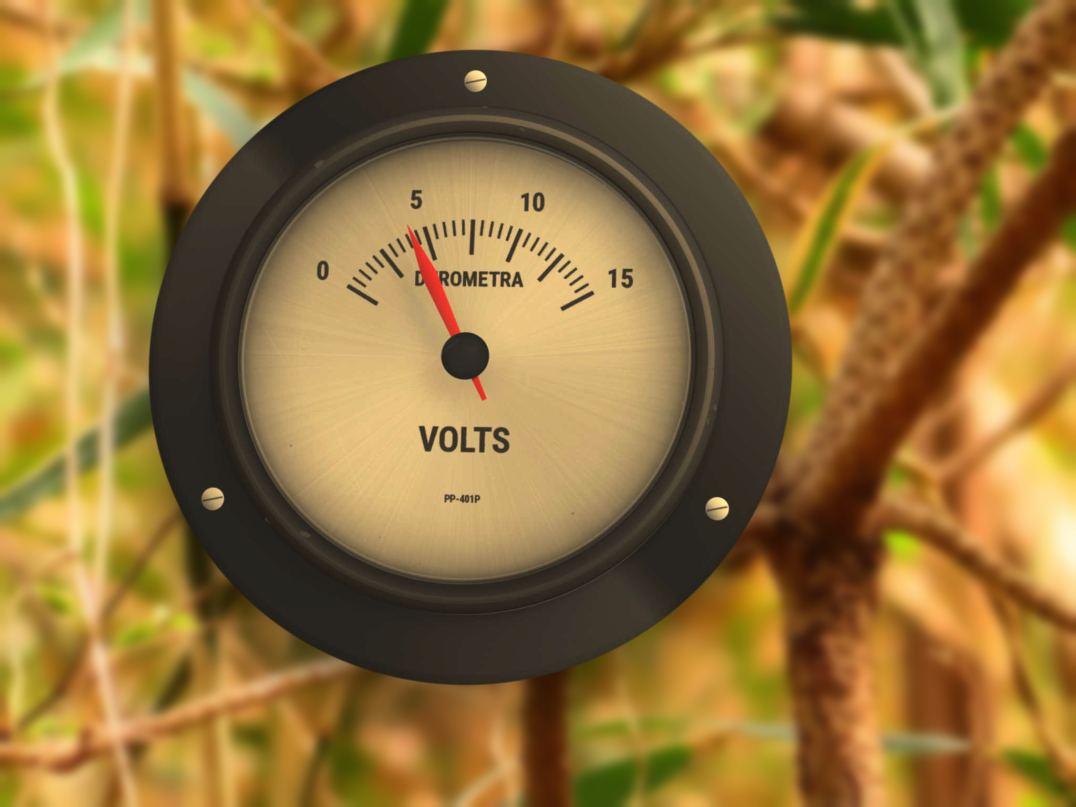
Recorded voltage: 4.25 V
